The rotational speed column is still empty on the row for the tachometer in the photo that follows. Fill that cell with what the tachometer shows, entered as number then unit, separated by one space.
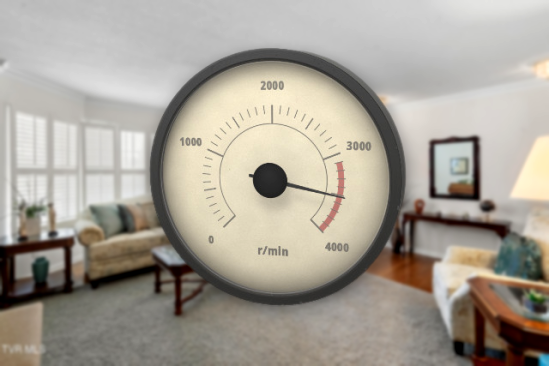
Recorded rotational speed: 3500 rpm
